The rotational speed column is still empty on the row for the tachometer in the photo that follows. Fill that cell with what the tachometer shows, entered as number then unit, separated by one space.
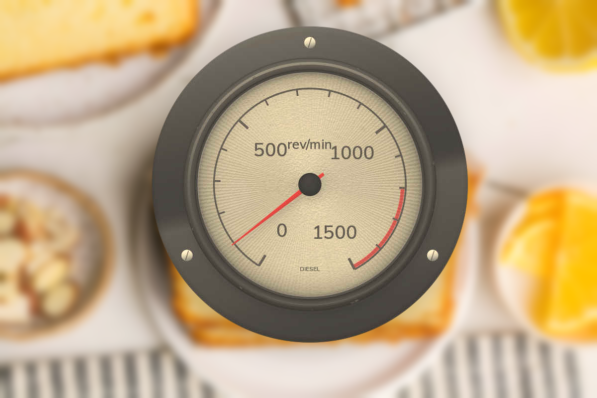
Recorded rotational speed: 100 rpm
